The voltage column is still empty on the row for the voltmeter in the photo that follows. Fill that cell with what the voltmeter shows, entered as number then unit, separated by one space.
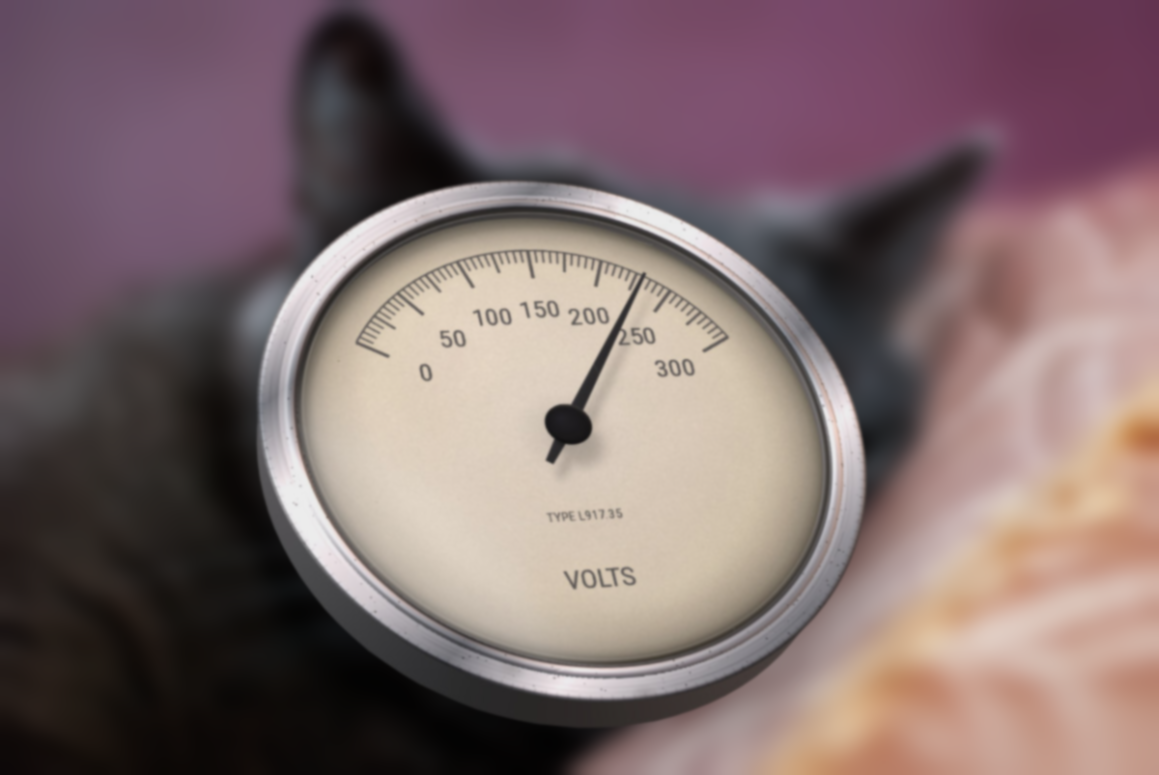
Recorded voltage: 230 V
